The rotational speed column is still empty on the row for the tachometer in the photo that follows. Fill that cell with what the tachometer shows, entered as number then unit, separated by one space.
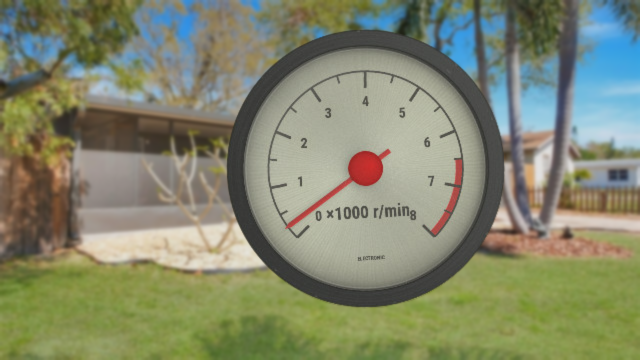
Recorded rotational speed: 250 rpm
